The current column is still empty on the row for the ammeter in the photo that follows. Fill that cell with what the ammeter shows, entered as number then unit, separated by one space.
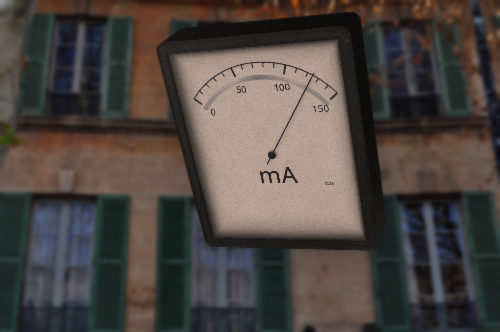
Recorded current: 125 mA
